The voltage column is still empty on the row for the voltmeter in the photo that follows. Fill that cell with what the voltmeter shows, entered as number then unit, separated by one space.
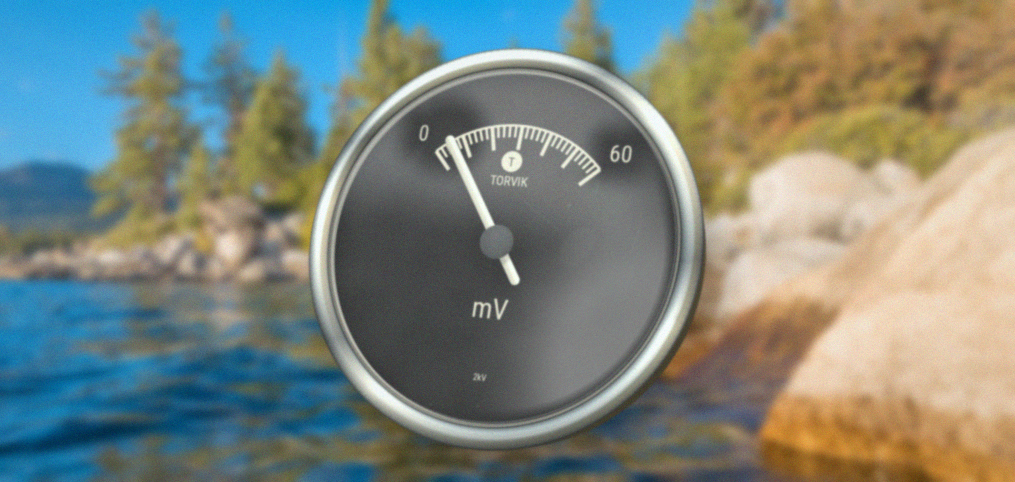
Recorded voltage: 6 mV
